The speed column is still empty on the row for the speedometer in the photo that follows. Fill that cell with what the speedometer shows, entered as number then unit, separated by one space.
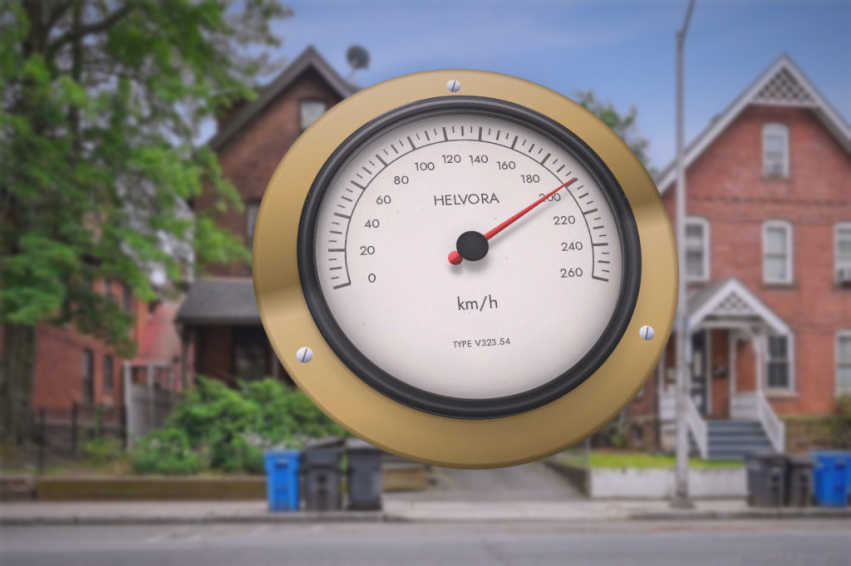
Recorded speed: 200 km/h
